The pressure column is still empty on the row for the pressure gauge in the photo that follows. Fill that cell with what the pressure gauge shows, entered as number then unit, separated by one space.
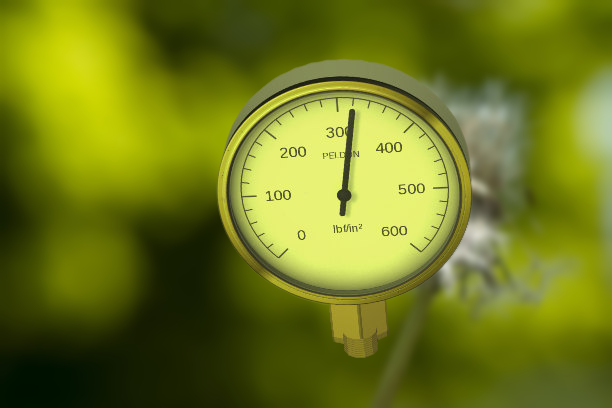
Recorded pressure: 320 psi
